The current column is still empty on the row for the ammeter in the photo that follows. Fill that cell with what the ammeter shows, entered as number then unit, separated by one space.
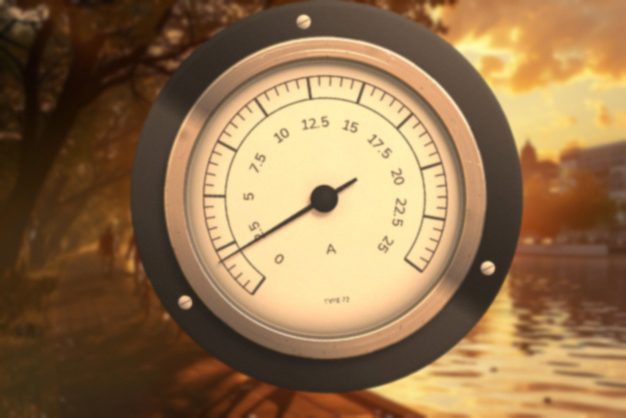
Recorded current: 2 A
